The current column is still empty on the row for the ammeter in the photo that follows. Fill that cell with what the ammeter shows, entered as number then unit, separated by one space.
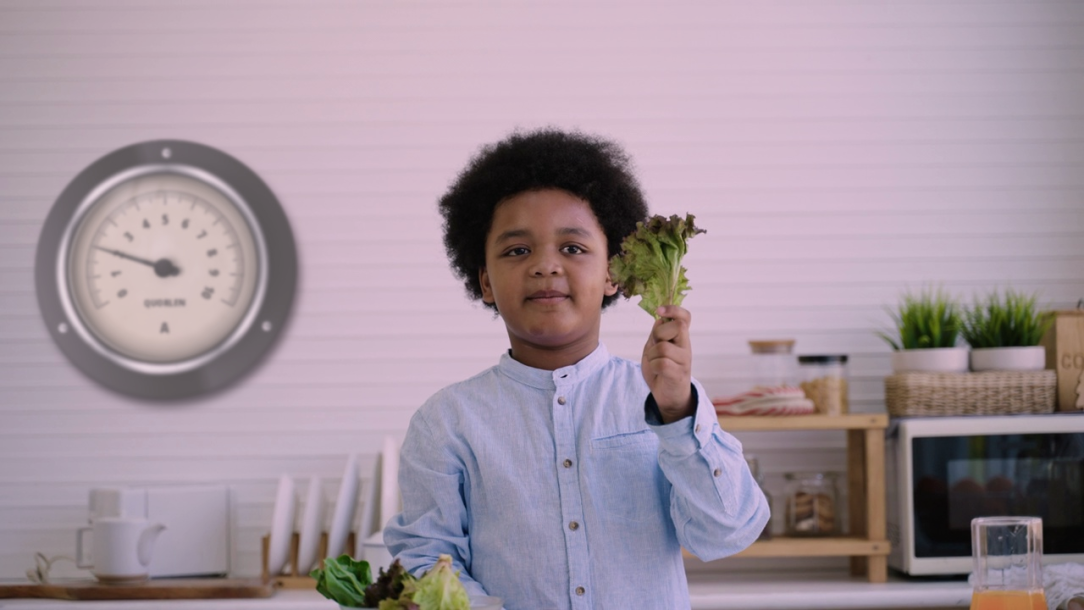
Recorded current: 2 A
